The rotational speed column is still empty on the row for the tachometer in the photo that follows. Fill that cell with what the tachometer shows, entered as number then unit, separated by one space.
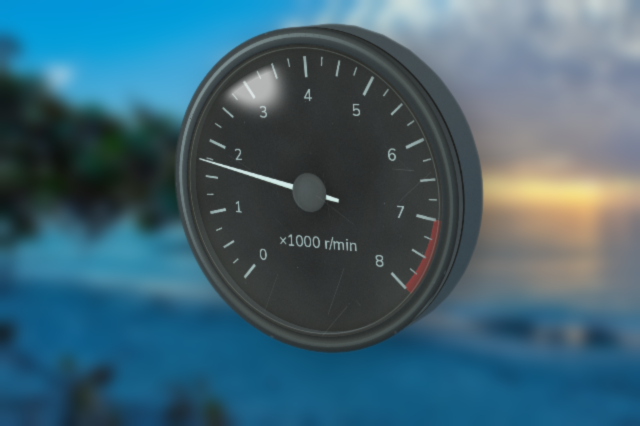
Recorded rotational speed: 1750 rpm
